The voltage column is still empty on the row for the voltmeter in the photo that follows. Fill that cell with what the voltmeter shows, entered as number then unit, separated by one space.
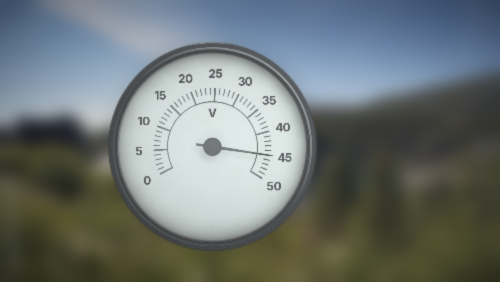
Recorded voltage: 45 V
